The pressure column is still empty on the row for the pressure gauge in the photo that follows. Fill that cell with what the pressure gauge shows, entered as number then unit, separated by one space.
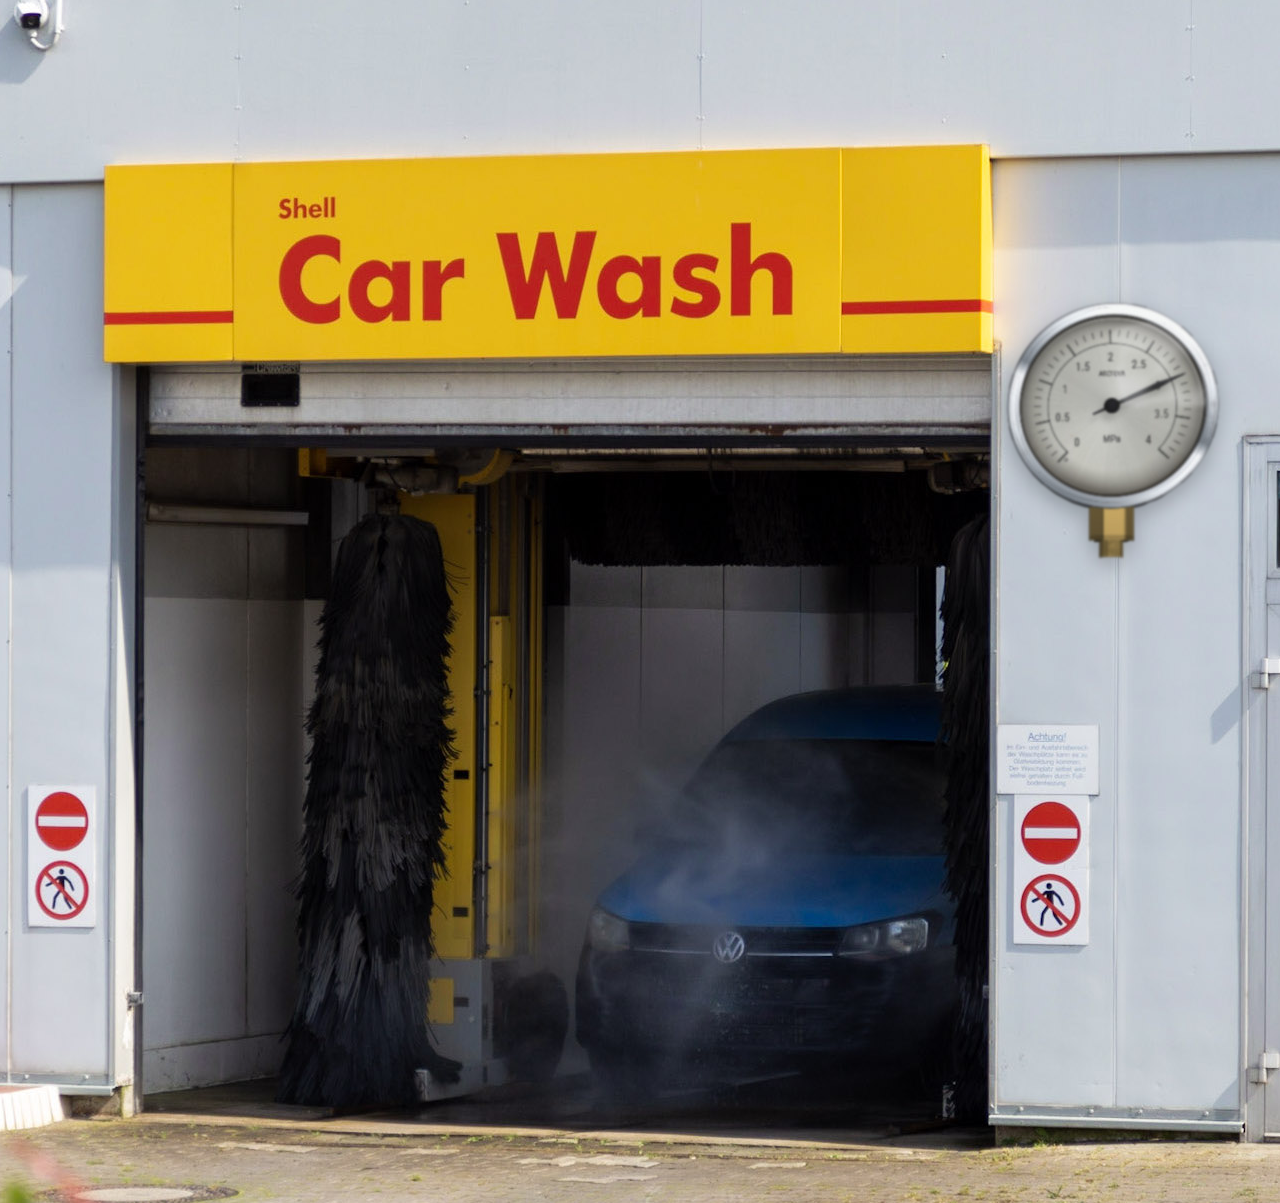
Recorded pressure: 3 MPa
